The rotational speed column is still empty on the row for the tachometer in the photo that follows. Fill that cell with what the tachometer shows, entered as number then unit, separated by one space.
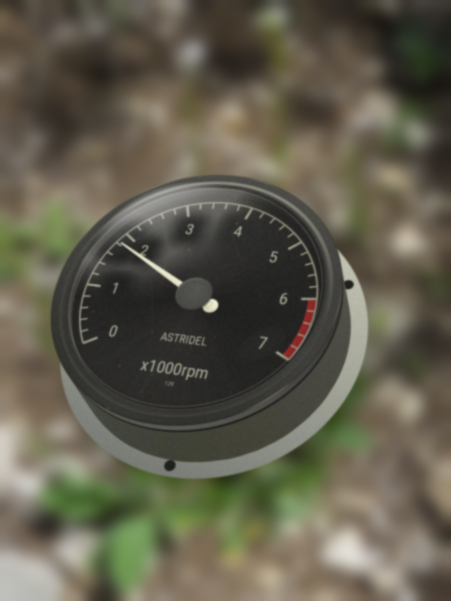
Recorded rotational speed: 1800 rpm
